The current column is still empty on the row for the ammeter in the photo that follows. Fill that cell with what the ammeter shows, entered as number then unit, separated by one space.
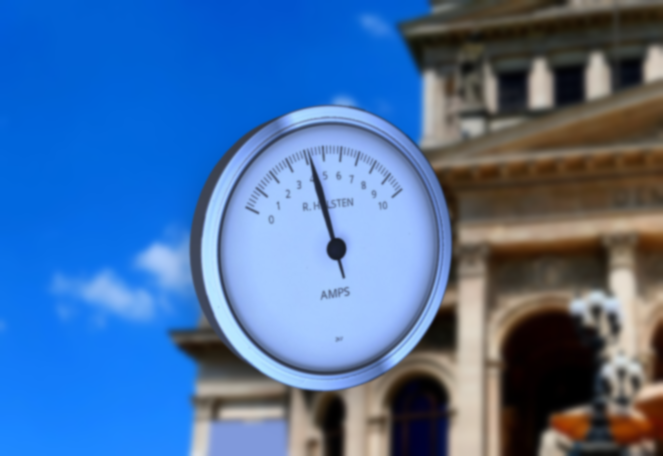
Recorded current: 4 A
